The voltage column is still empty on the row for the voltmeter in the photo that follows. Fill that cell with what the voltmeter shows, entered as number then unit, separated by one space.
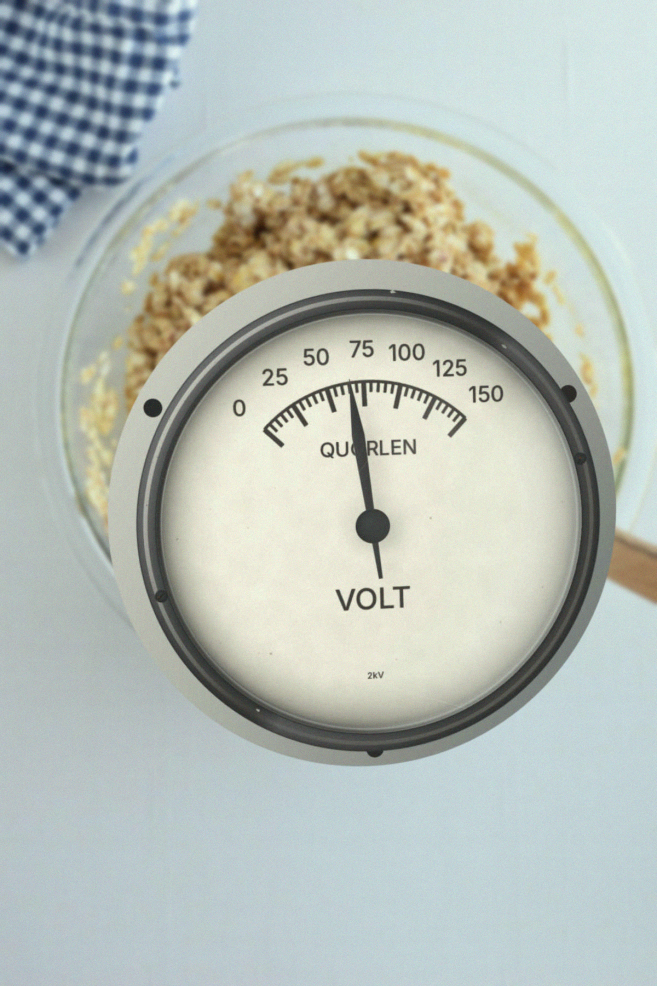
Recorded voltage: 65 V
